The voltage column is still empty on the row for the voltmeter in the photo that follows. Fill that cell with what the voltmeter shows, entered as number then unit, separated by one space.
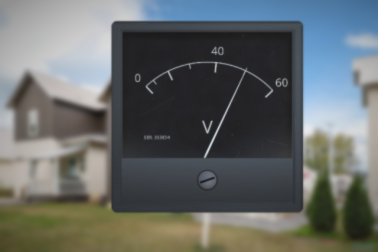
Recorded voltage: 50 V
